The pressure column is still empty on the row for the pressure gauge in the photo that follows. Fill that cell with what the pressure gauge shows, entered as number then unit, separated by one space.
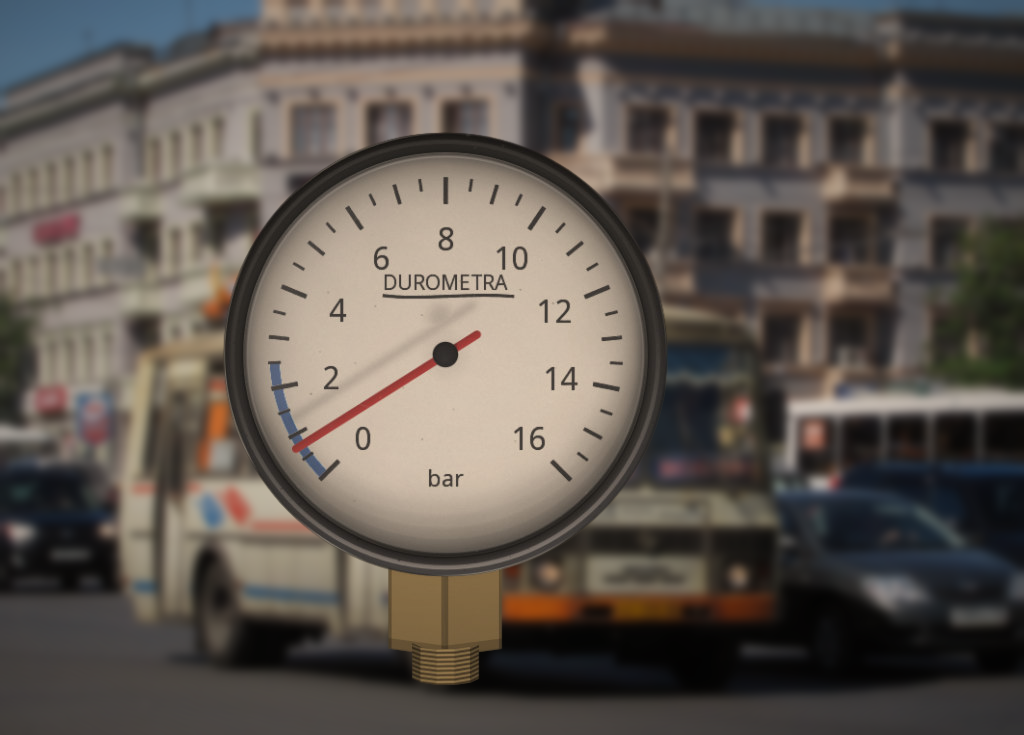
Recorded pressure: 0.75 bar
